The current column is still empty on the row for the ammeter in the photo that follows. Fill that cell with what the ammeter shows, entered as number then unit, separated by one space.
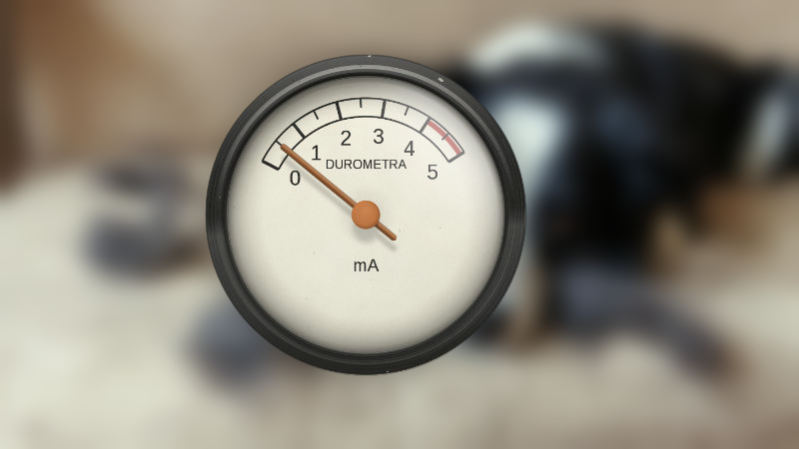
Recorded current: 0.5 mA
